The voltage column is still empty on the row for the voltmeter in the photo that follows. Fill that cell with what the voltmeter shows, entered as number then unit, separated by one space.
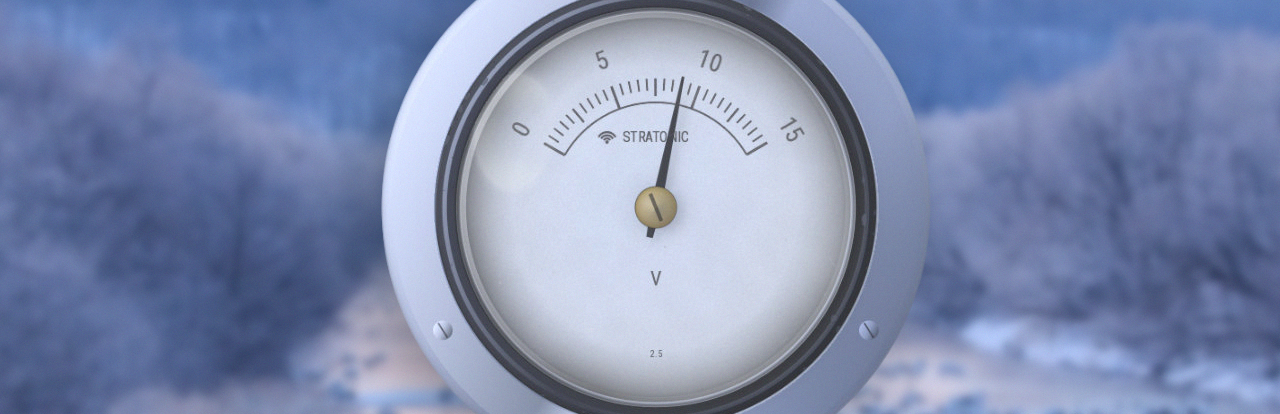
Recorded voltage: 9 V
